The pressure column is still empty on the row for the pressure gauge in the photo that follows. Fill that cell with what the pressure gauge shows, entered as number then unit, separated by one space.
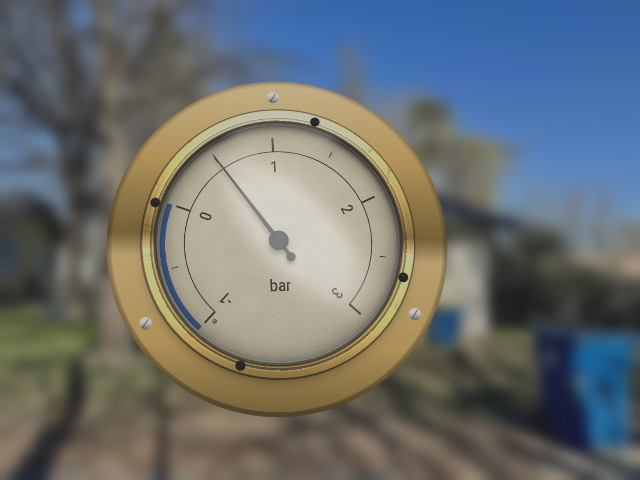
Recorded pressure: 0.5 bar
